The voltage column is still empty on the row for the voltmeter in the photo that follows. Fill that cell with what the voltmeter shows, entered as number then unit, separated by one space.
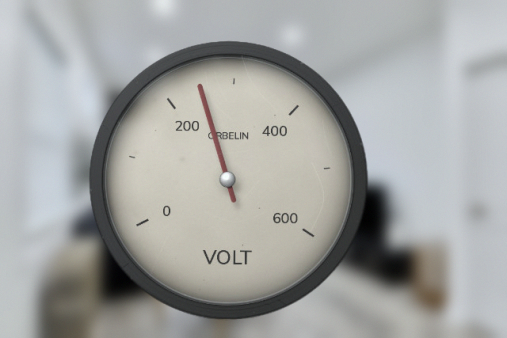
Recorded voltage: 250 V
